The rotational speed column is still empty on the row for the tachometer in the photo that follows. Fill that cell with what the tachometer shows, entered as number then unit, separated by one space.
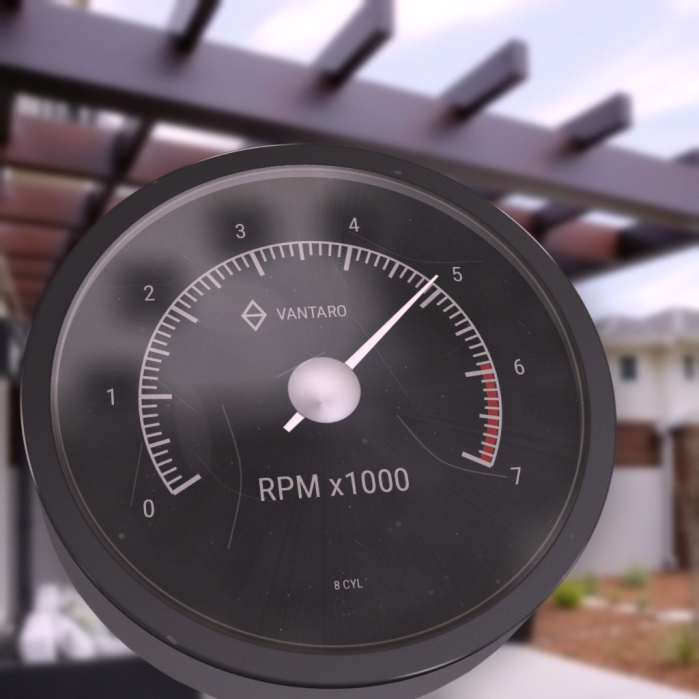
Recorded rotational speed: 4900 rpm
